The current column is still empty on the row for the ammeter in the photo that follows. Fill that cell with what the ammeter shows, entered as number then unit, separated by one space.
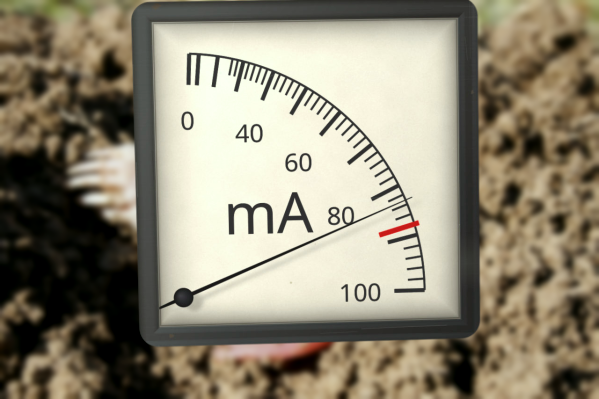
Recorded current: 83 mA
